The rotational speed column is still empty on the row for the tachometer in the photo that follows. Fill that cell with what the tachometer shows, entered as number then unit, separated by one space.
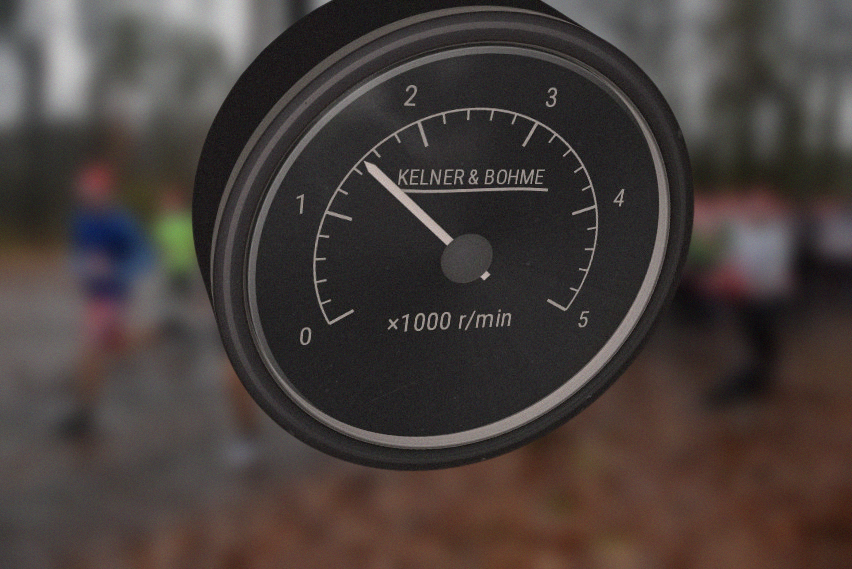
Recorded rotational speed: 1500 rpm
